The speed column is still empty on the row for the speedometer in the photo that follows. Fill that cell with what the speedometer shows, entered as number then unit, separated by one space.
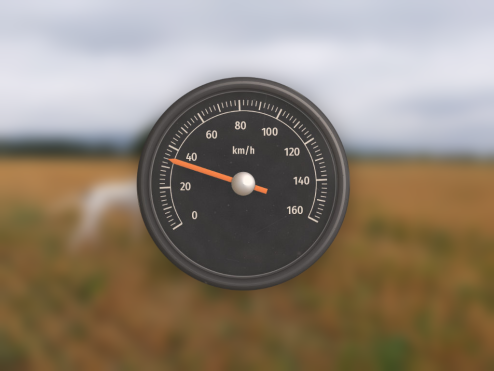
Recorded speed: 34 km/h
